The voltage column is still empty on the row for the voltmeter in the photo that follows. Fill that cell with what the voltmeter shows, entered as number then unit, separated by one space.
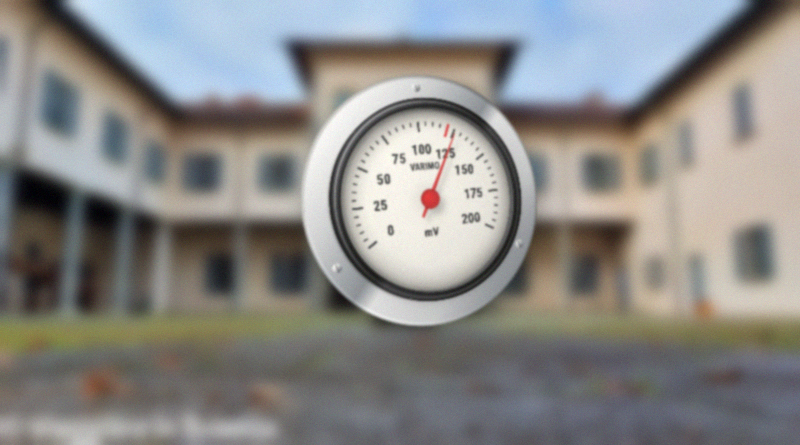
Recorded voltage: 125 mV
